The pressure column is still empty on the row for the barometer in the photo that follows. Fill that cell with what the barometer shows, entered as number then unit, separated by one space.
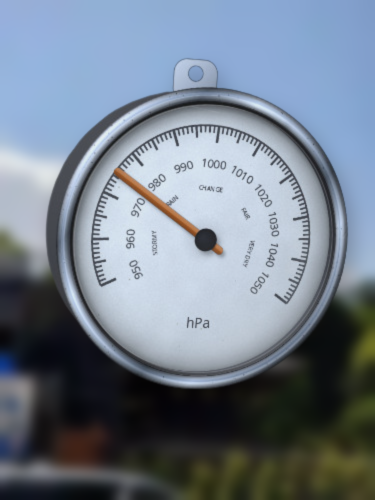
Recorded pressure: 975 hPa
